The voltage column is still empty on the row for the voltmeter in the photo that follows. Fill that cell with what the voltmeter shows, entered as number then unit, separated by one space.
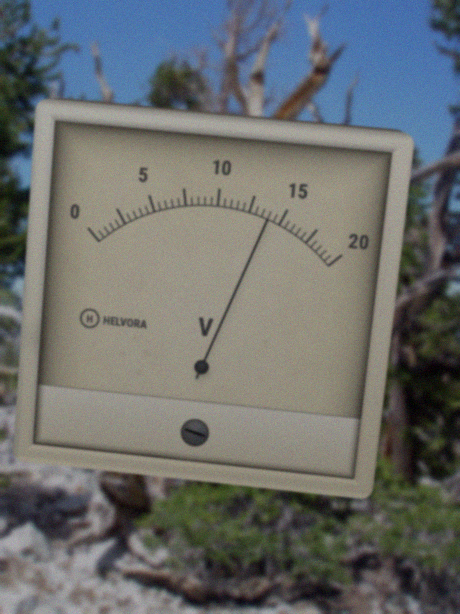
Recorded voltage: 14 V
